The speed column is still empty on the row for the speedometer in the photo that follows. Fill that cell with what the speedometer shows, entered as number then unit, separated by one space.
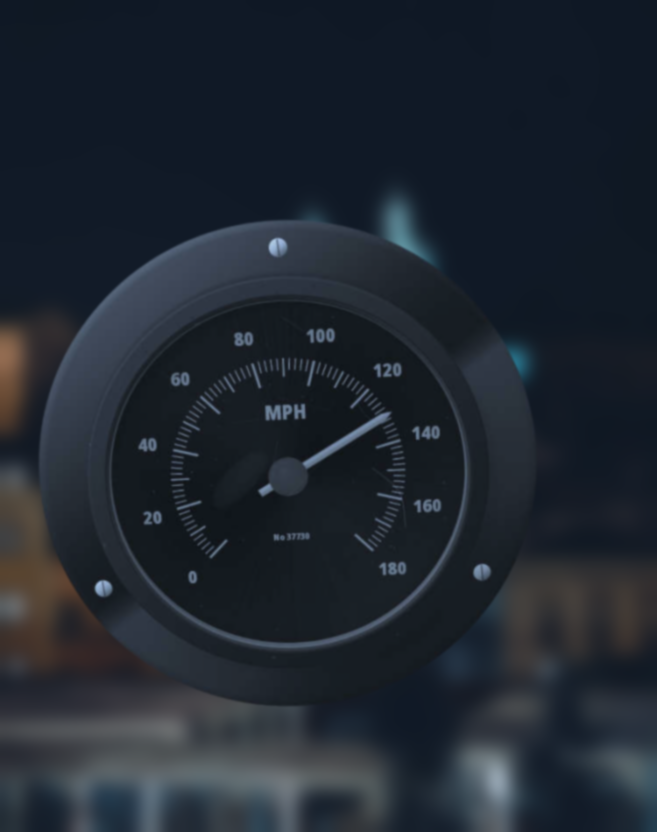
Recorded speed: 130 mph
